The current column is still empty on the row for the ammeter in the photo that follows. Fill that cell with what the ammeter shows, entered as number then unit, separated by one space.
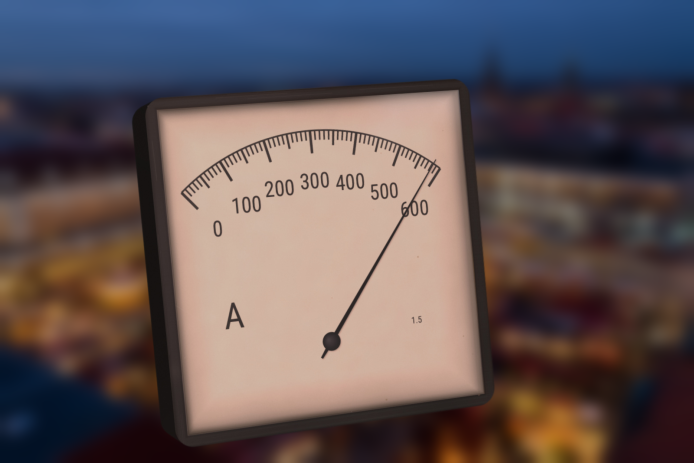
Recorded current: 580 A
